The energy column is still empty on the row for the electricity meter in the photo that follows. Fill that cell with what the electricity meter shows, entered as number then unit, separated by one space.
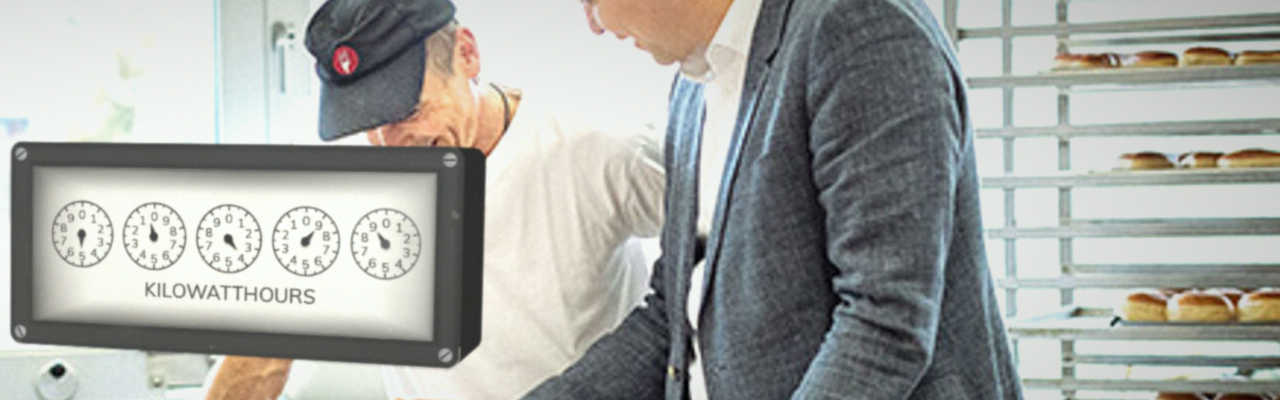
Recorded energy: 50389 kWh
